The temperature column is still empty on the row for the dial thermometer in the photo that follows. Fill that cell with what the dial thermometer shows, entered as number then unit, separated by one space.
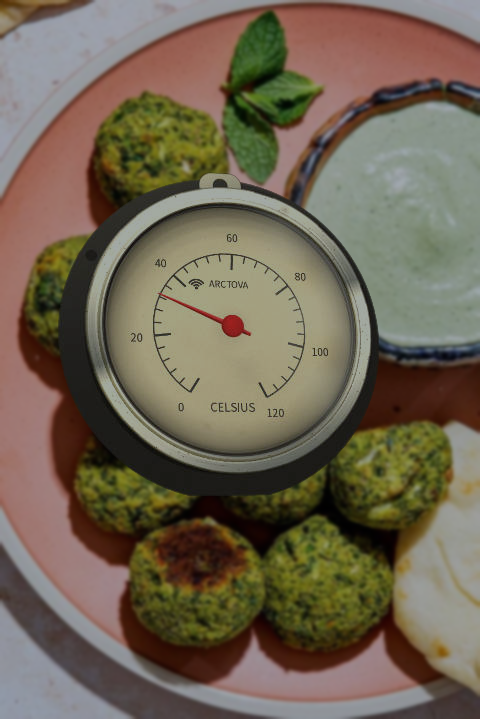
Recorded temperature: 32 °C
